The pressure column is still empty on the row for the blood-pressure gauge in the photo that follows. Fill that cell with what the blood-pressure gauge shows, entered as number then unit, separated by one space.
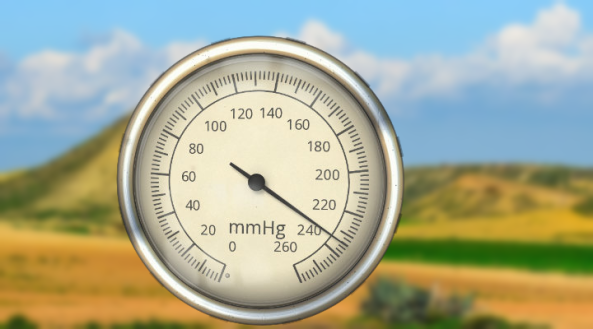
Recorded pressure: 234 mmHg
